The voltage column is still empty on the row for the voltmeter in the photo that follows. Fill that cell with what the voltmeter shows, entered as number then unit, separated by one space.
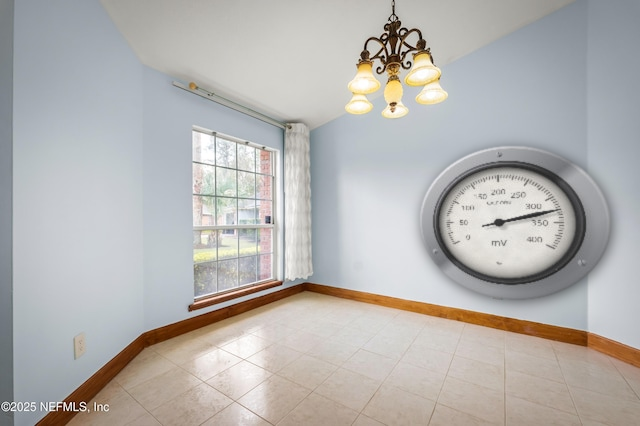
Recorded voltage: 325 mV
